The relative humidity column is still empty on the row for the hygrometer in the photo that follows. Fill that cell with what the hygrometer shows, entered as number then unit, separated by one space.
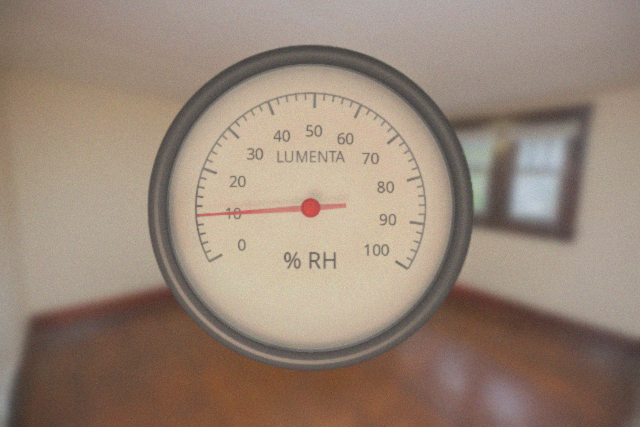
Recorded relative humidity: 10 %
